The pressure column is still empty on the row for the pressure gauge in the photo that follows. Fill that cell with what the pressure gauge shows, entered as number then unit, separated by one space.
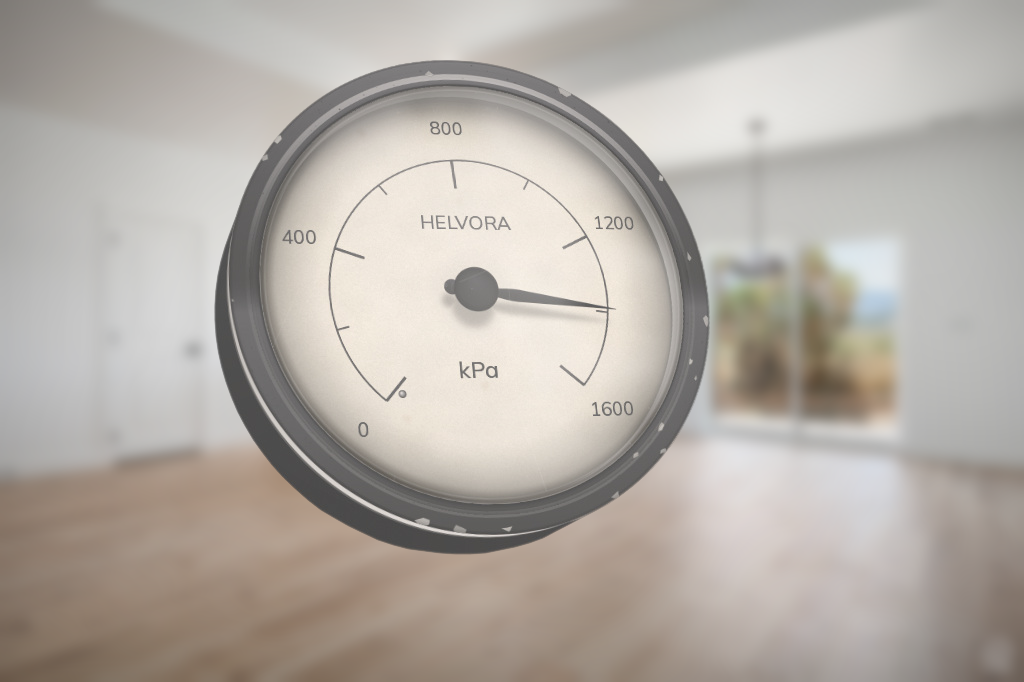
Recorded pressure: 1400 kPa
